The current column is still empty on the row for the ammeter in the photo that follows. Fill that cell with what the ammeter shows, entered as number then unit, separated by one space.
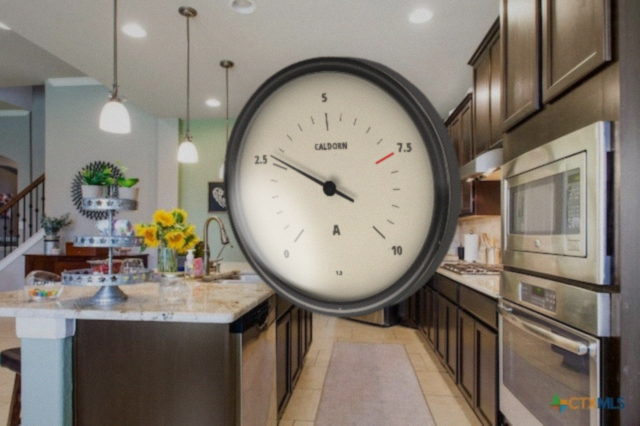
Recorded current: 2.75 A
